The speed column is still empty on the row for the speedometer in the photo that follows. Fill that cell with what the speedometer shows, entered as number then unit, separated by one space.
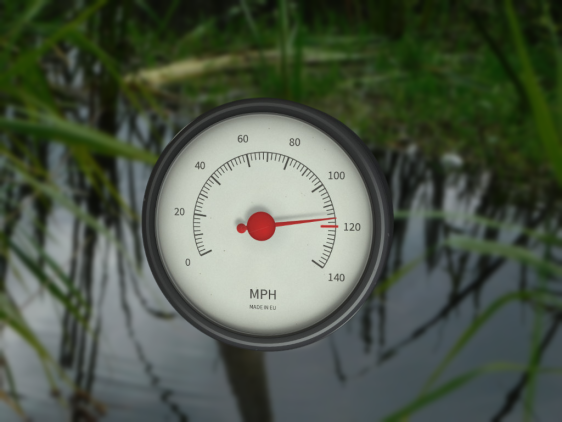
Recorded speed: 116 mph
